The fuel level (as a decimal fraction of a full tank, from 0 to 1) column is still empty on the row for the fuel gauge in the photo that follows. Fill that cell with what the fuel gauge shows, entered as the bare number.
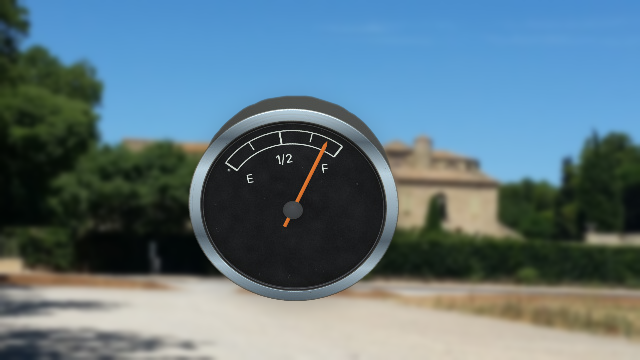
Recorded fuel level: 0.875
